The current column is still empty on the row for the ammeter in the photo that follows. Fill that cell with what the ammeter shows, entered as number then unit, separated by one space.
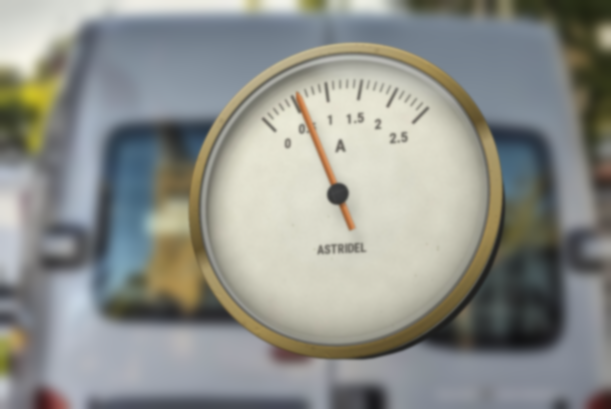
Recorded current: 0.6 A
